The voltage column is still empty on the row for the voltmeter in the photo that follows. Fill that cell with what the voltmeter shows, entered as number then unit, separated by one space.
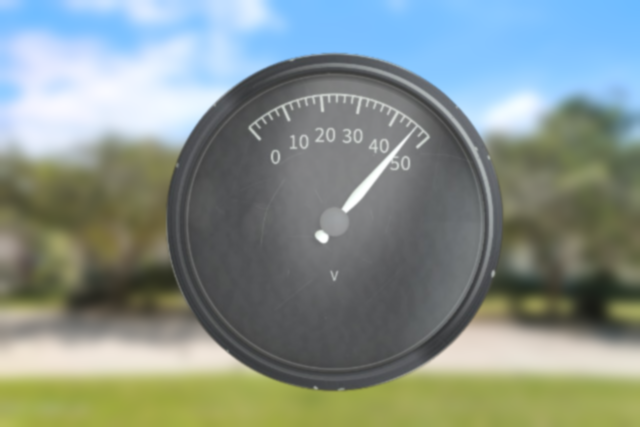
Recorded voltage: 46 V
